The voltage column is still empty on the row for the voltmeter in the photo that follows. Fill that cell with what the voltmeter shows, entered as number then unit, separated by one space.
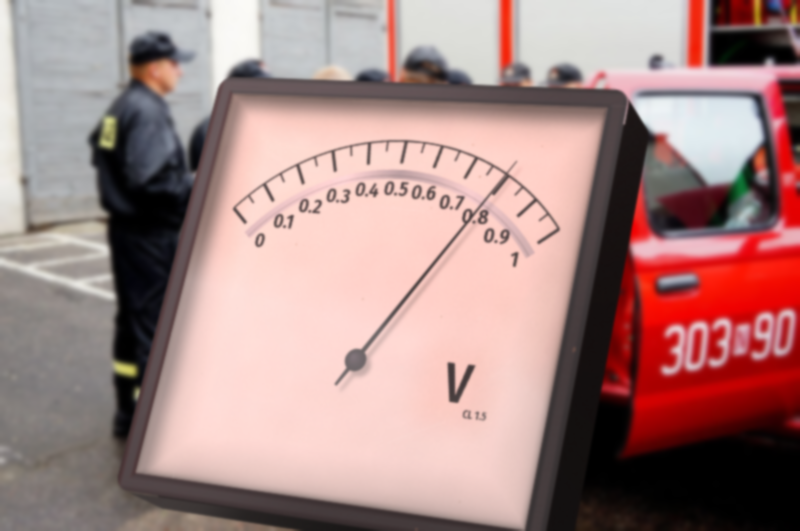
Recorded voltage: 0.8 V
